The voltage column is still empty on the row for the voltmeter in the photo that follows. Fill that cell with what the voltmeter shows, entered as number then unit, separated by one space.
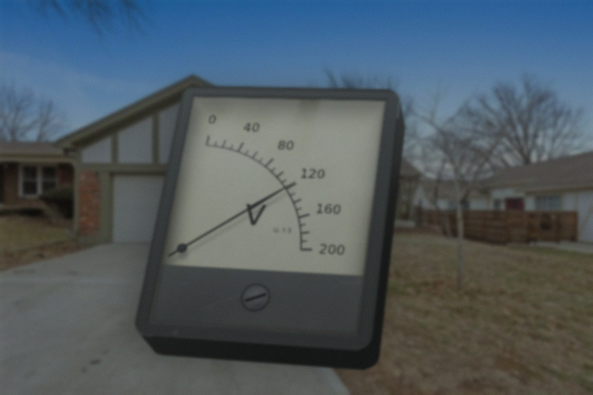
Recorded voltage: 120 V
